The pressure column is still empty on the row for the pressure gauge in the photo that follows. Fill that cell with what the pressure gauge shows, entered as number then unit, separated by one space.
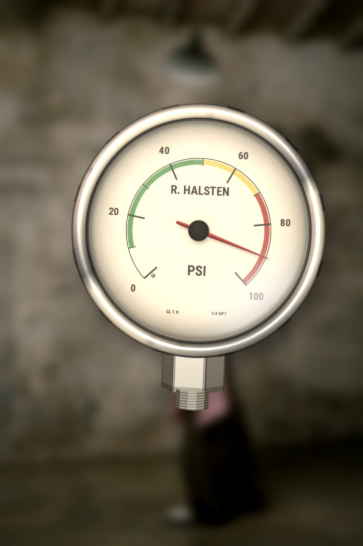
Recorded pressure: 90 psi
